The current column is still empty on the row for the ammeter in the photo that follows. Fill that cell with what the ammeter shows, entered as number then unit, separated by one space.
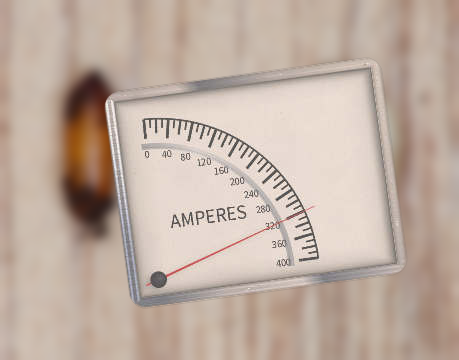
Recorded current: 320 A
